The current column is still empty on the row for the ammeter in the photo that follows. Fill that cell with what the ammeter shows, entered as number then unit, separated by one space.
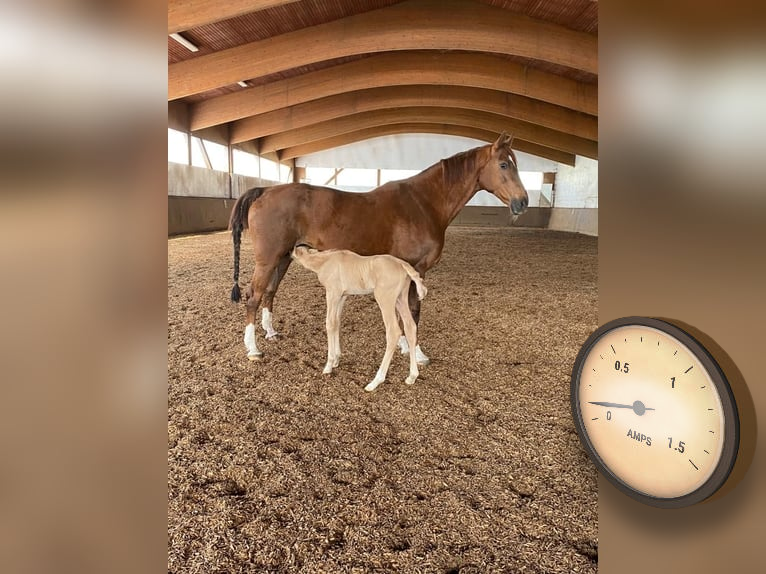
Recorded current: 0.1 A
